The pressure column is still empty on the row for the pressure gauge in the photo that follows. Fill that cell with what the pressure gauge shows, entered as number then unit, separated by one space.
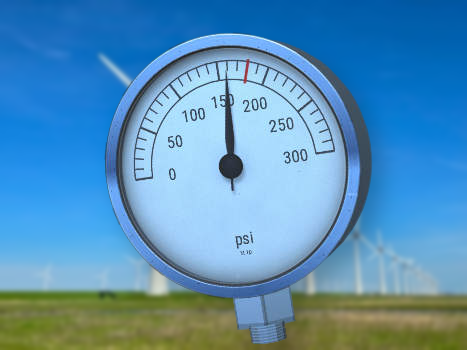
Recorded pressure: 160 psi
